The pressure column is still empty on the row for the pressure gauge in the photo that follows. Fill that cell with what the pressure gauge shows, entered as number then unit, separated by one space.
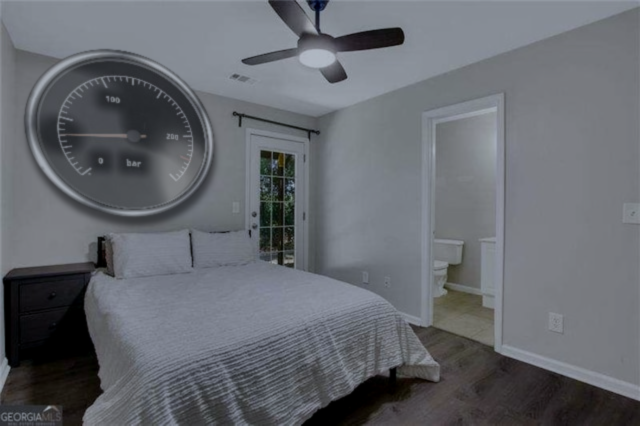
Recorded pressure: 35 bar
